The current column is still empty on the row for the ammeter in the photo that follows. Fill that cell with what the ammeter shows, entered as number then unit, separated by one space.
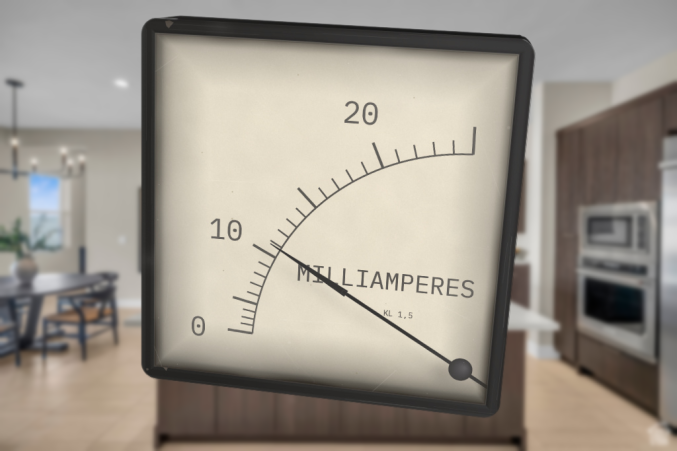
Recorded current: 11 mA
